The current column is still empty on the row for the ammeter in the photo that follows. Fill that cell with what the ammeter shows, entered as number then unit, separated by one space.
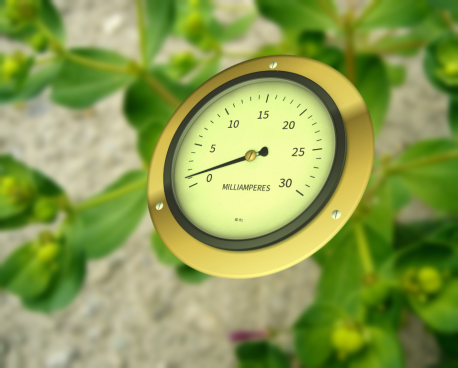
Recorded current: 1 mA
